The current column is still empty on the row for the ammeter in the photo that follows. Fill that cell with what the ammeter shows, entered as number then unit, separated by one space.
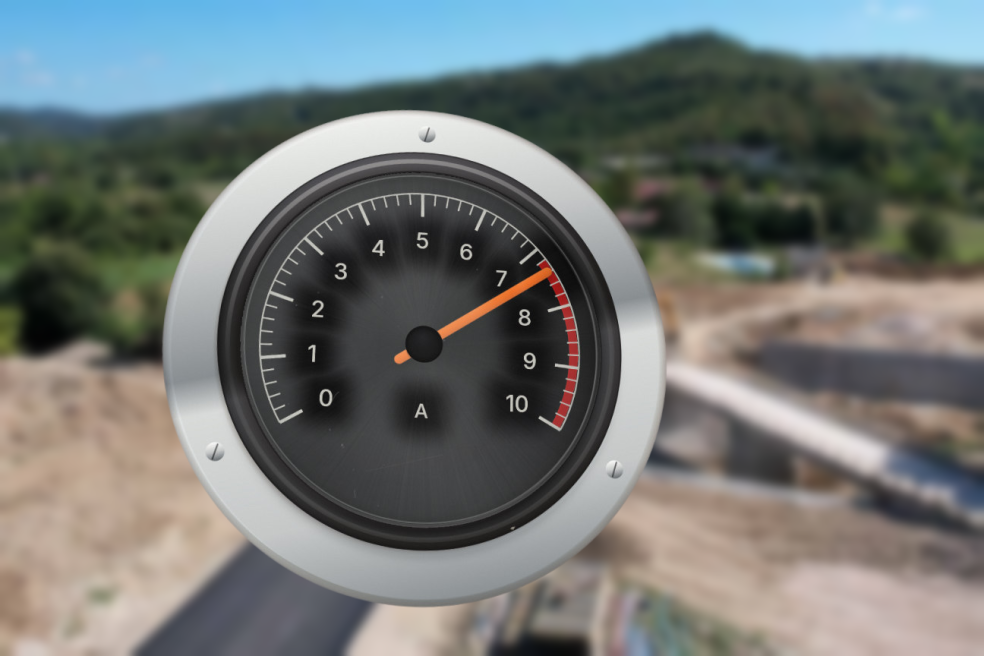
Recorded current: 7.4 A
